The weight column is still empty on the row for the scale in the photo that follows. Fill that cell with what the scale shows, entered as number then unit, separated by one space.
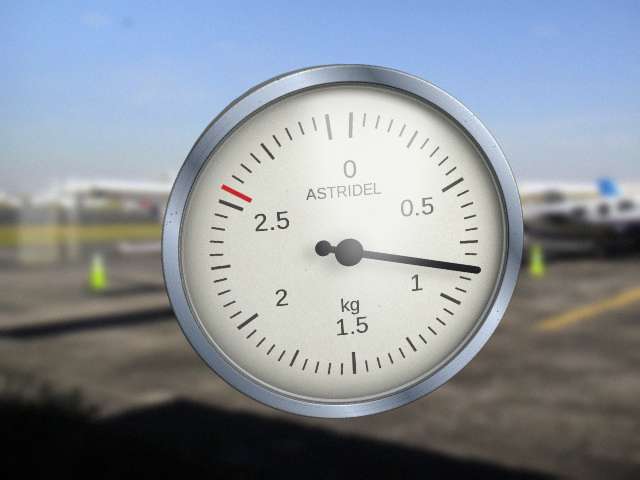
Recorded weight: 0.85 kg
